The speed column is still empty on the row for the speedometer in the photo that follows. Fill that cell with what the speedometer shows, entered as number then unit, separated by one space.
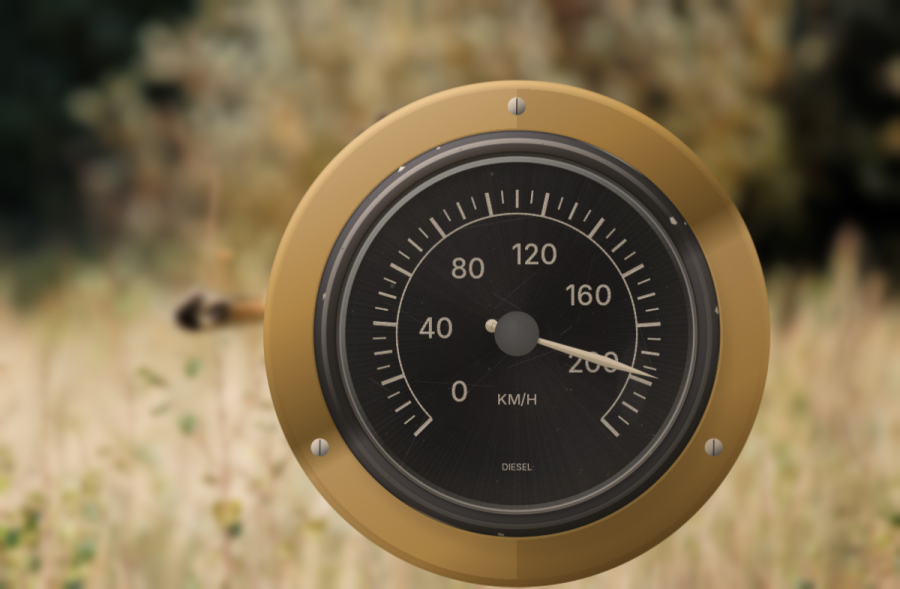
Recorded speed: 197.5 km/h
